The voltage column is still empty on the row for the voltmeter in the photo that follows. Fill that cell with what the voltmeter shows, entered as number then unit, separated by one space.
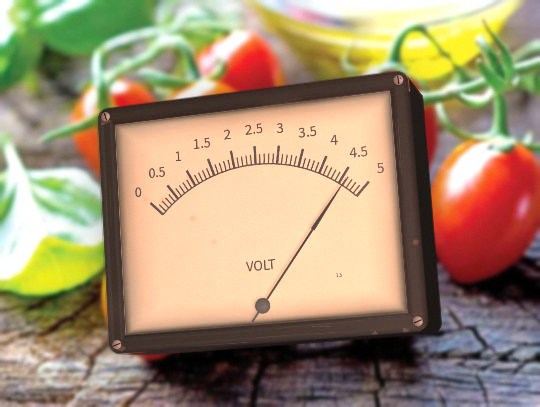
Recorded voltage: 4.6 V
